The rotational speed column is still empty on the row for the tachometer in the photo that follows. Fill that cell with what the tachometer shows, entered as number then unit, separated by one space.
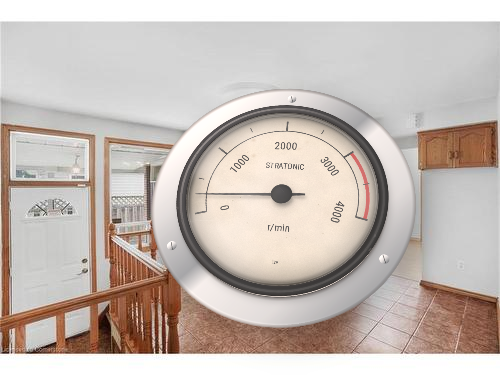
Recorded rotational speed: 250 rpm
